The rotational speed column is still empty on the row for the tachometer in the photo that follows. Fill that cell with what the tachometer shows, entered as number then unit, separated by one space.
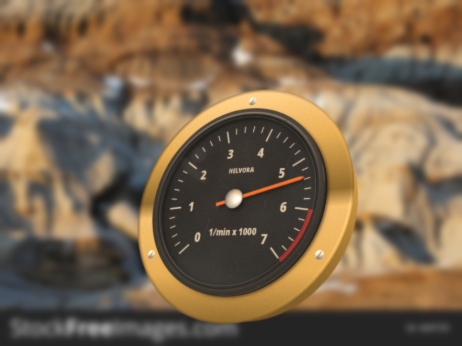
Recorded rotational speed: 5400 rpm
